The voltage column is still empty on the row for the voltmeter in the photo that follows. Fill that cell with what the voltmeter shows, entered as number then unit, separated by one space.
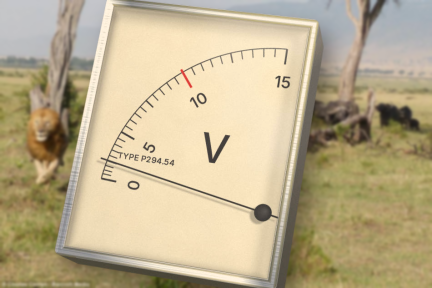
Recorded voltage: 2.5 V
